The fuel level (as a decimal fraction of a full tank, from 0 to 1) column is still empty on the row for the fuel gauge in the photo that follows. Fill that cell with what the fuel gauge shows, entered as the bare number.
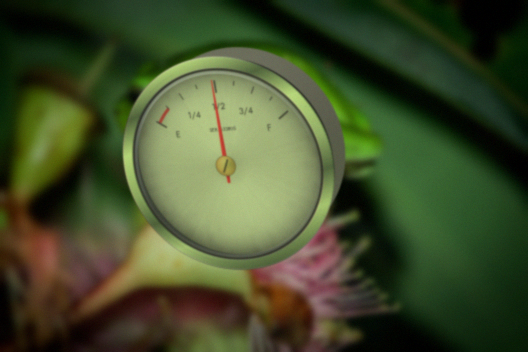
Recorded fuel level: 0.5
